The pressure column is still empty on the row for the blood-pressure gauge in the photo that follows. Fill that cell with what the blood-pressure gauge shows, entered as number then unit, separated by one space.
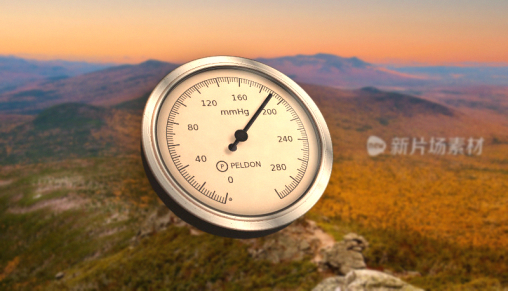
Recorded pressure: 190 mmHg
